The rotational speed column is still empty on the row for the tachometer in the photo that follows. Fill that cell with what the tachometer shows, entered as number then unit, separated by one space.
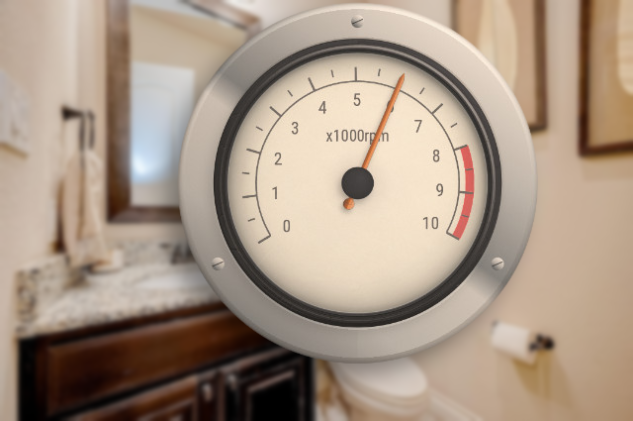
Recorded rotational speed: 6000 rpm
